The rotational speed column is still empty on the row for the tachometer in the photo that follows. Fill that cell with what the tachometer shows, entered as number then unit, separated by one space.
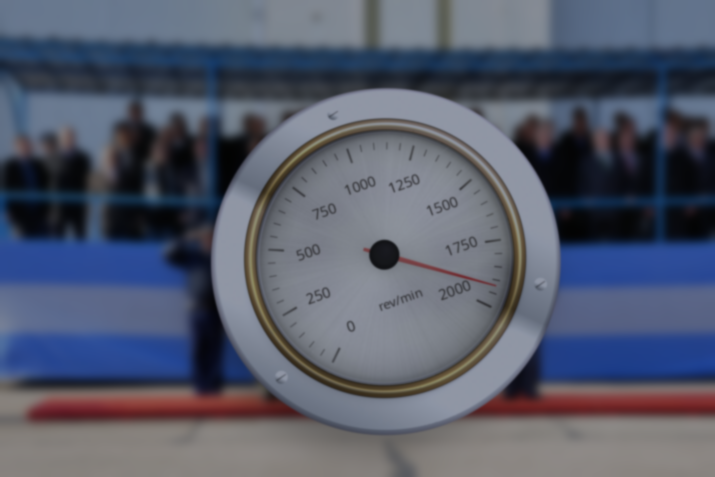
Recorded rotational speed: 1925 rpm
